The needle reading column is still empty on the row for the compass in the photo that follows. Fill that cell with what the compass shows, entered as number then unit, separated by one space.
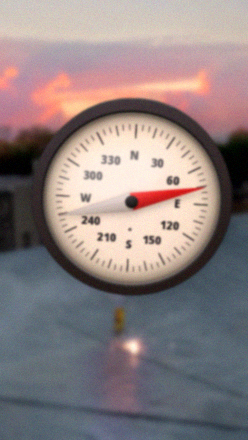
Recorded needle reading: 75 °
